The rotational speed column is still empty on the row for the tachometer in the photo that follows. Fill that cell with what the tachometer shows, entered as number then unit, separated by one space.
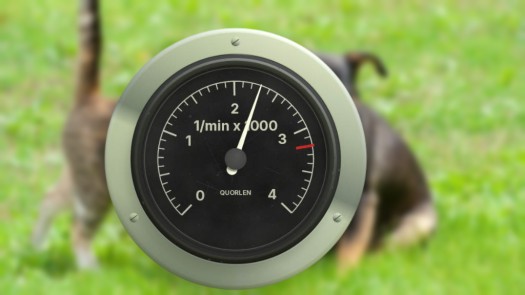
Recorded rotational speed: 2300 rpm
